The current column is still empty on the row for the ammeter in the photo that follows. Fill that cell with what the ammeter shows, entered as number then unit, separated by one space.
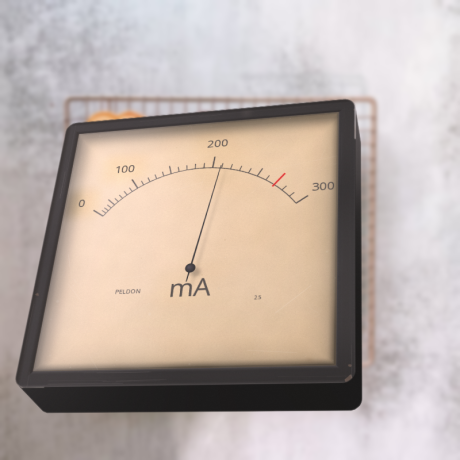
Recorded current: 210 mA
